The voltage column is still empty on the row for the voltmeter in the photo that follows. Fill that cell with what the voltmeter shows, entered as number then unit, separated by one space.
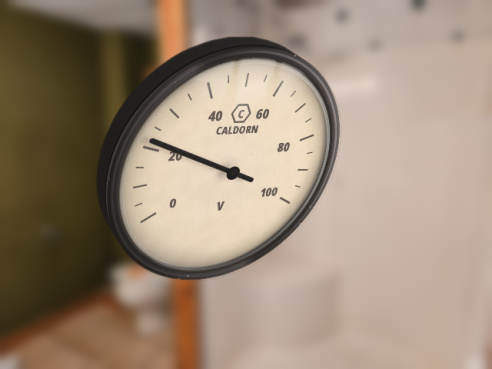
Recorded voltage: 22.5 V
